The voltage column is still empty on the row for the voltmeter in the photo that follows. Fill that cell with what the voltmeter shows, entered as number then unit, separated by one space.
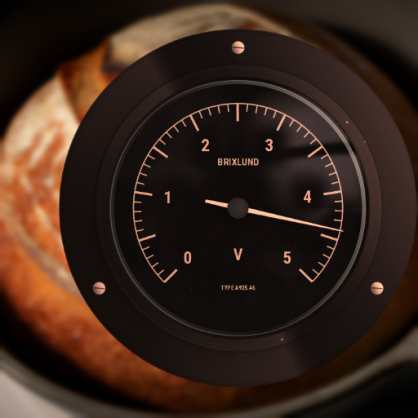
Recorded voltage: 4.4 V
